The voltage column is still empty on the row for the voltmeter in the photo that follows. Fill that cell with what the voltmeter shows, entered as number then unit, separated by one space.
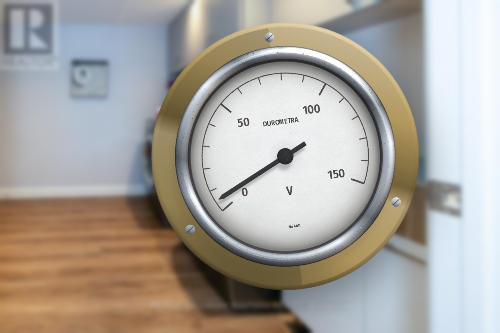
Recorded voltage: 5 V
